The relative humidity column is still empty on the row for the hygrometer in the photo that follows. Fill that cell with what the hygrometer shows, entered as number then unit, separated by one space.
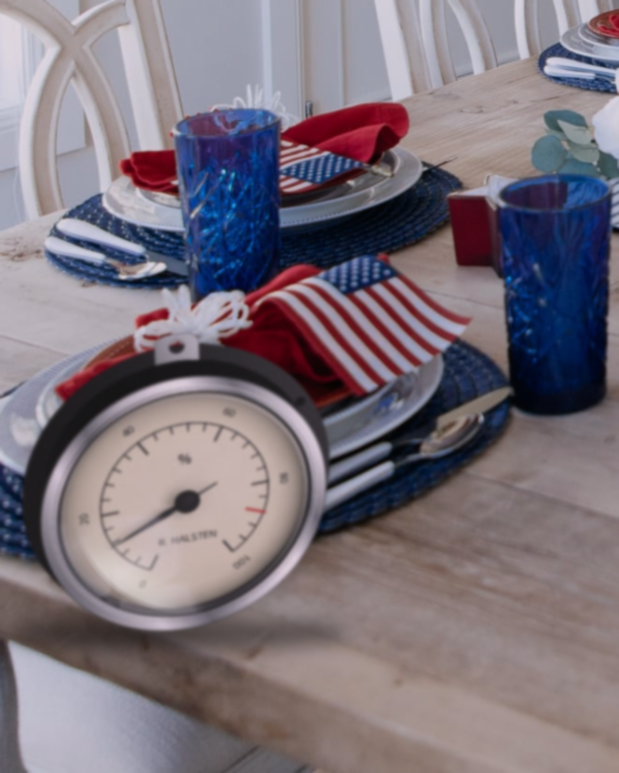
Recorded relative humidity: 12 %
